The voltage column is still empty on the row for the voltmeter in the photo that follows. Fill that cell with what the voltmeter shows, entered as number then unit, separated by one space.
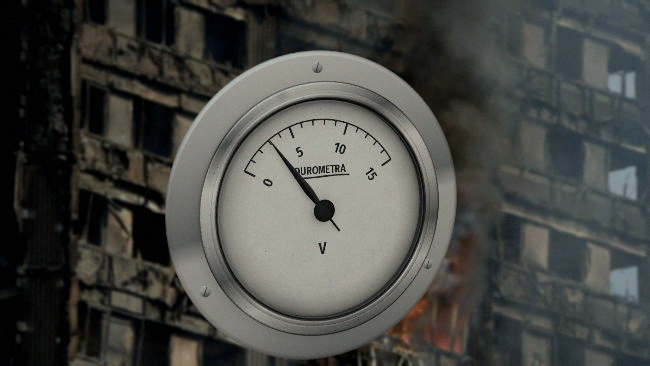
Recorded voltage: 3 V
